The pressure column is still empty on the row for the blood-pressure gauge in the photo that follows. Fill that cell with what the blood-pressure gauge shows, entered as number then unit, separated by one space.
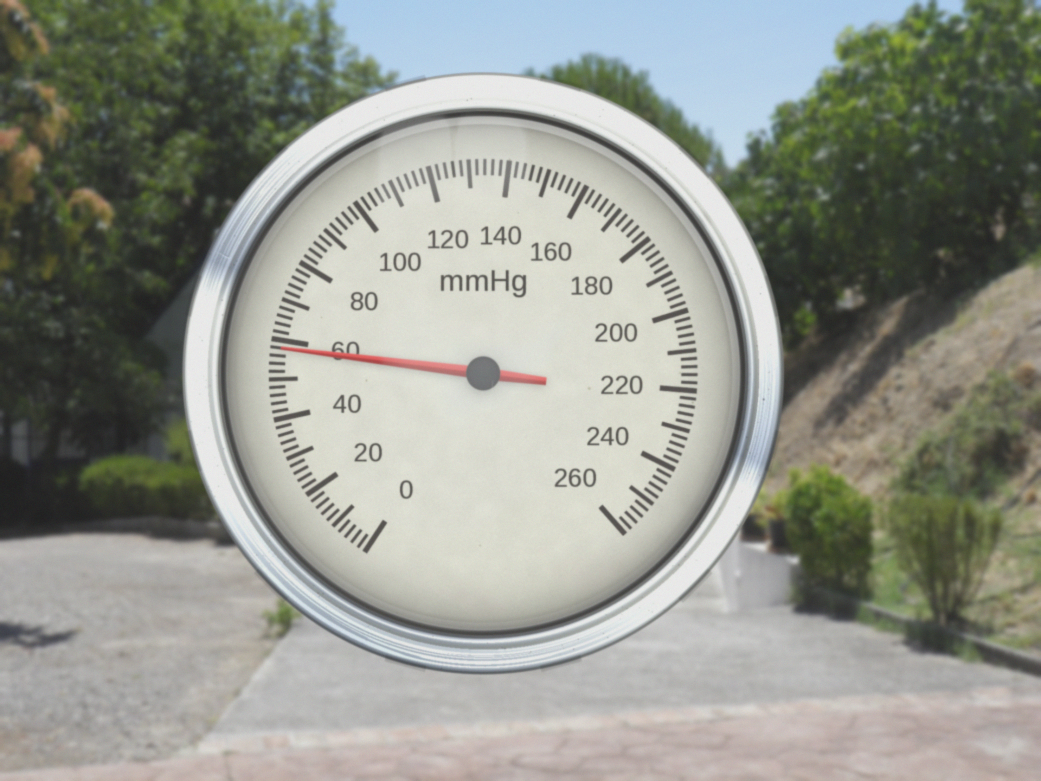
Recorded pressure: 58 mmHg
